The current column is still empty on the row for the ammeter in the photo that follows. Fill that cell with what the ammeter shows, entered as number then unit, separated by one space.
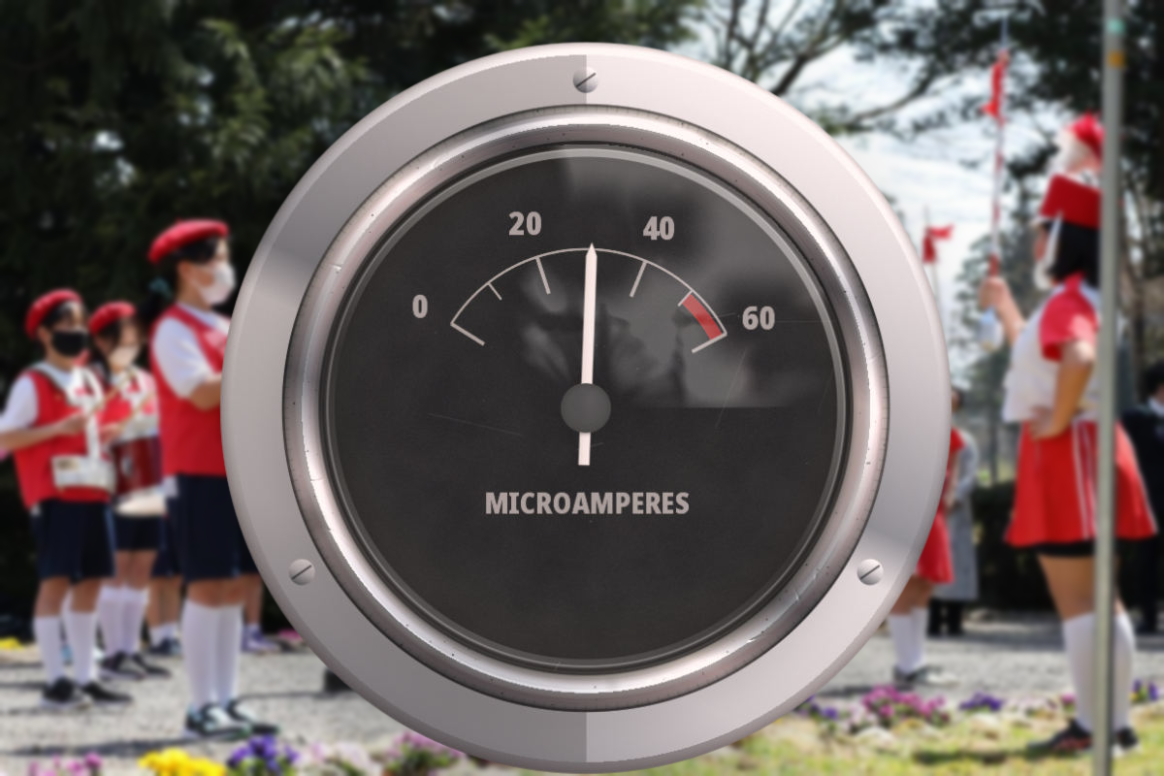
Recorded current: 30 µA
